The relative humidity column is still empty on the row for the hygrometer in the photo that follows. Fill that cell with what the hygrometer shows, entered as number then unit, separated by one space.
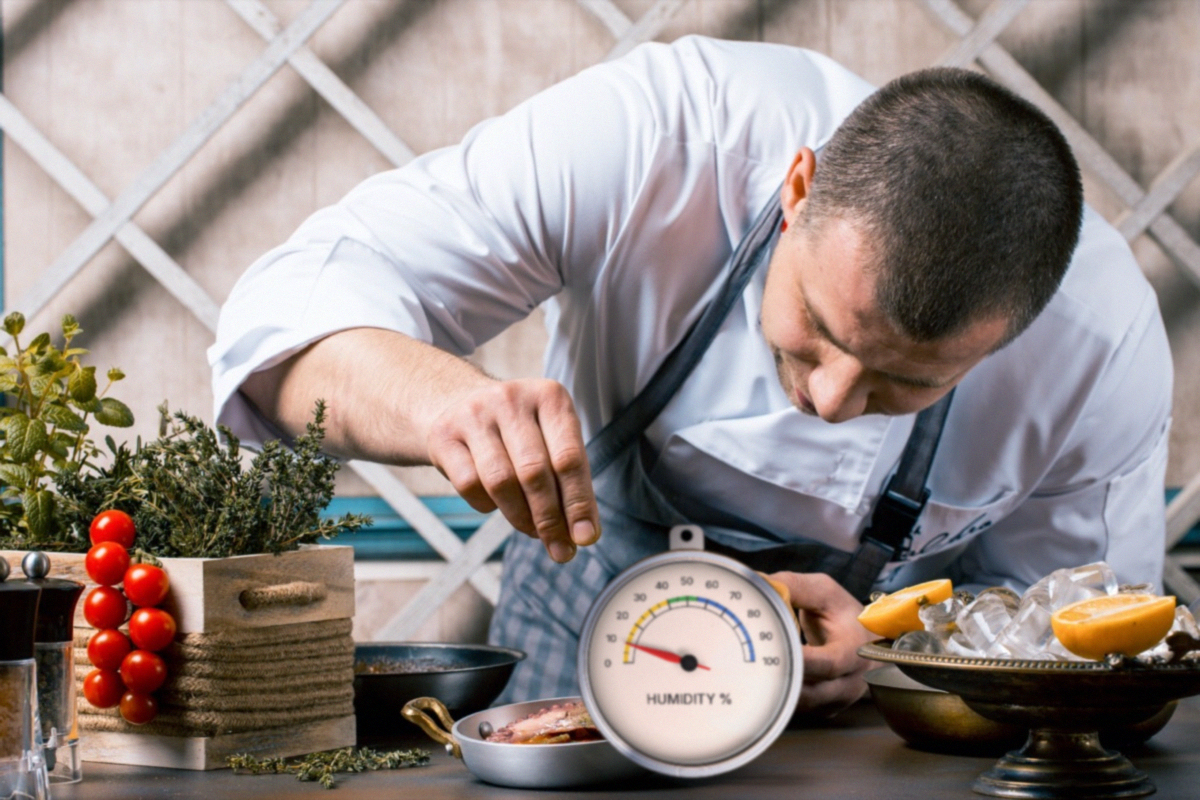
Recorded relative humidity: 10 %
